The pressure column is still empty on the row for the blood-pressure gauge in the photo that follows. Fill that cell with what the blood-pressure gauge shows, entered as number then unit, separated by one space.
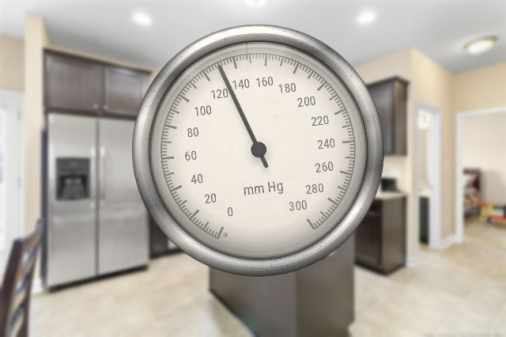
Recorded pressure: 130 mmHg
